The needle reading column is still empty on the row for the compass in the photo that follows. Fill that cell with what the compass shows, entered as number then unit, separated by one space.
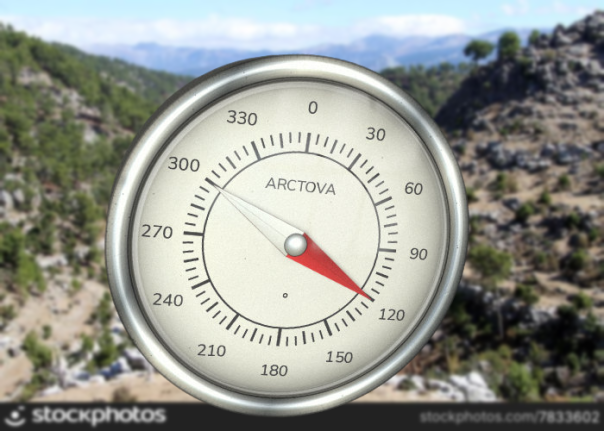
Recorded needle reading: 120 °
